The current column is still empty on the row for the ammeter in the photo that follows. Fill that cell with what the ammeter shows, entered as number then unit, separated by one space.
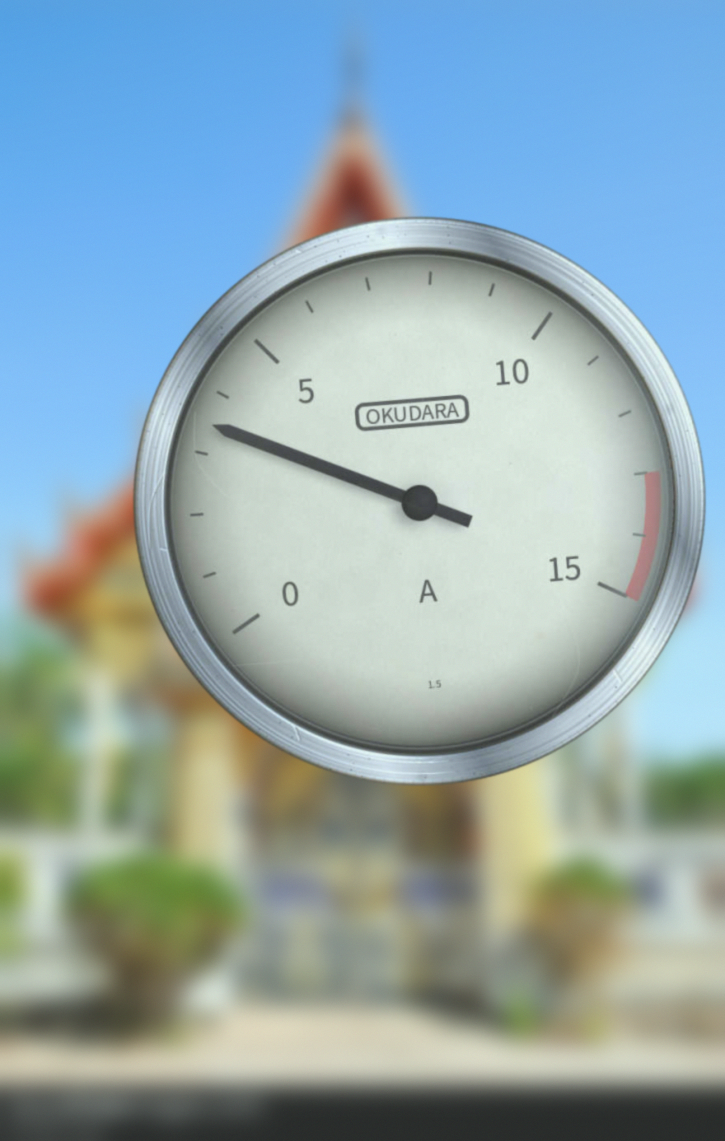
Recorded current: 3.5 A
